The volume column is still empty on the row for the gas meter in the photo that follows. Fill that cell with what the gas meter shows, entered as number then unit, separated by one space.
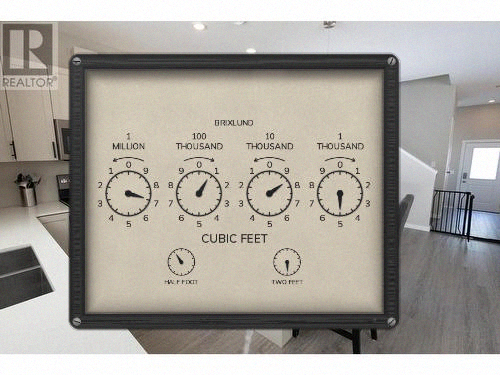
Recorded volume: 708500 ft³
